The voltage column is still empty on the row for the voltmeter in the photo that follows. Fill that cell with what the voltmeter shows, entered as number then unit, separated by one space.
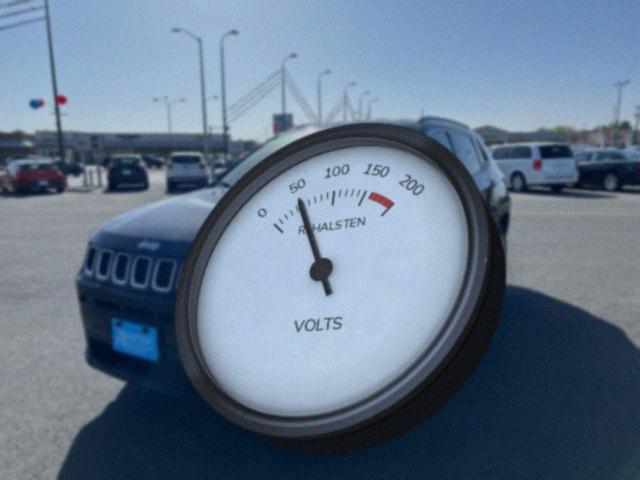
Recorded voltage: 50 V
